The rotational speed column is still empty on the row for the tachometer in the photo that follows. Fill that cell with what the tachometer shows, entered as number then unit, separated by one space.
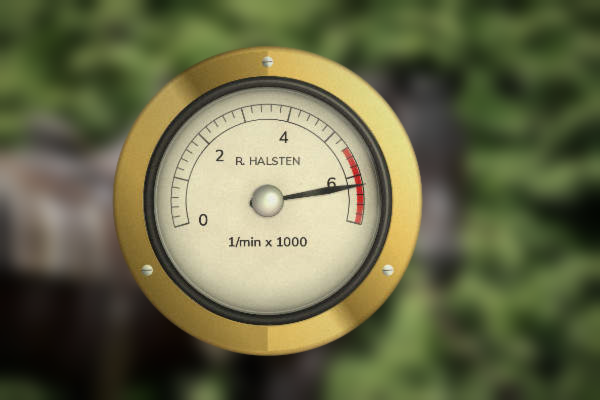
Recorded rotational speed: 6200 rpm
